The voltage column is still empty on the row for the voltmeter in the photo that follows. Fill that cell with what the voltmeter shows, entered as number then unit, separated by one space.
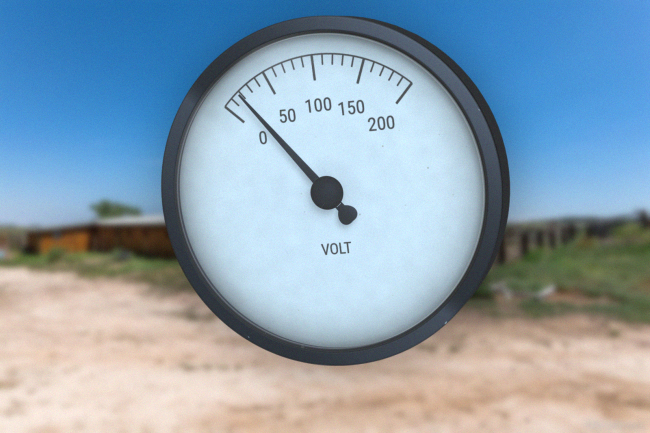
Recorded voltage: 20 V
